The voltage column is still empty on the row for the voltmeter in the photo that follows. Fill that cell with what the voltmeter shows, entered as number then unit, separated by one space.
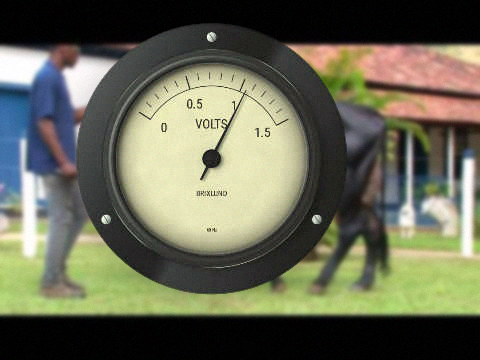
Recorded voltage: 1.05 V
